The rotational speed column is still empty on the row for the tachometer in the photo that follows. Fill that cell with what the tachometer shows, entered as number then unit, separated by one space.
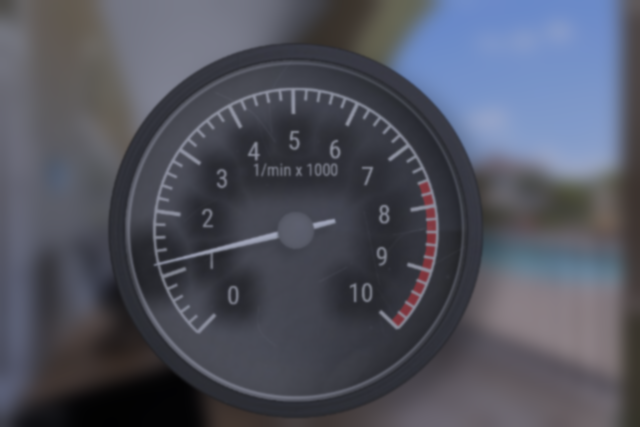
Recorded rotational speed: 1200 rpm
